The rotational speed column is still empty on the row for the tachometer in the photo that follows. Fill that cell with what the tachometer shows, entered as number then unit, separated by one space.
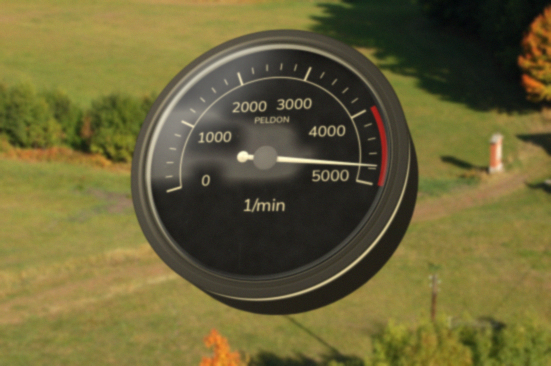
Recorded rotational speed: 4800 rpm
